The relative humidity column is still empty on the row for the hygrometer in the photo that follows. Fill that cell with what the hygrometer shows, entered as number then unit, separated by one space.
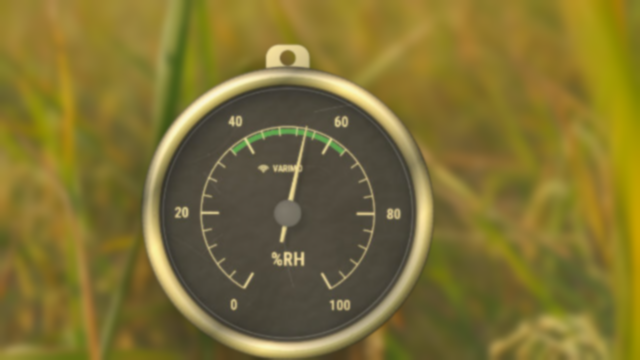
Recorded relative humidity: 54 %
